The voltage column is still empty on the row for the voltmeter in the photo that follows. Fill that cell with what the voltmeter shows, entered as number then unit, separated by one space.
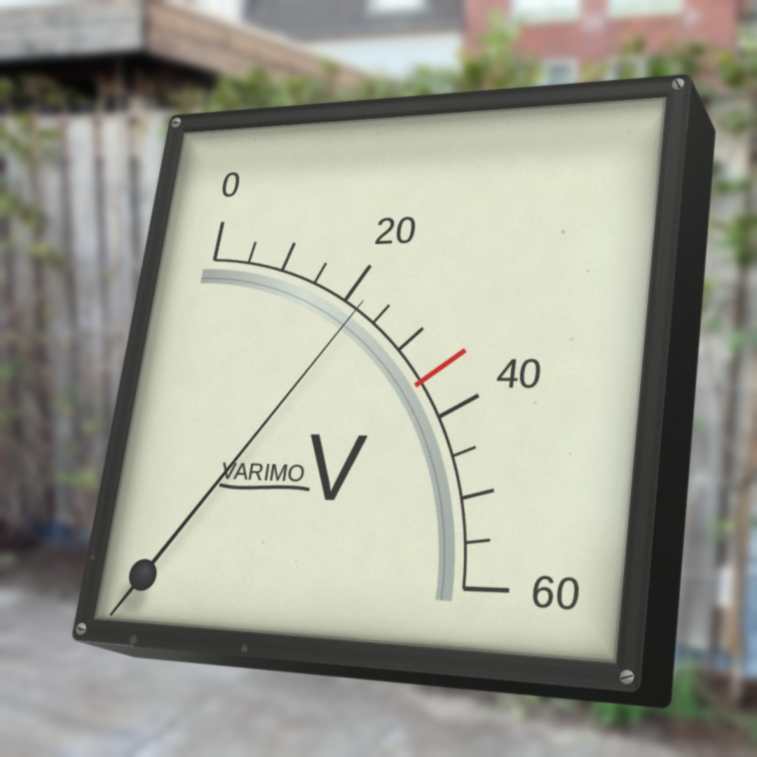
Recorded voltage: 22.5 V
